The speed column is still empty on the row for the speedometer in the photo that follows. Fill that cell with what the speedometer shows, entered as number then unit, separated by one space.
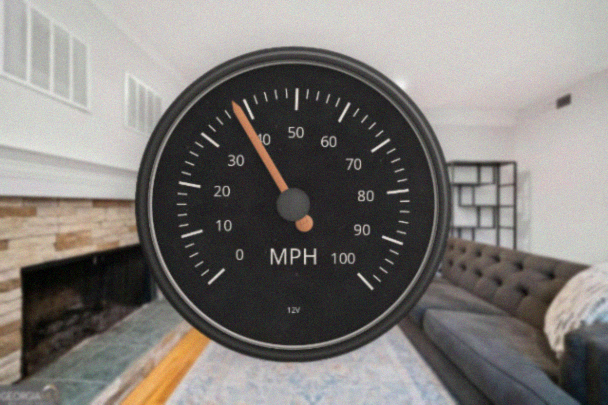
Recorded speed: 38 mph
